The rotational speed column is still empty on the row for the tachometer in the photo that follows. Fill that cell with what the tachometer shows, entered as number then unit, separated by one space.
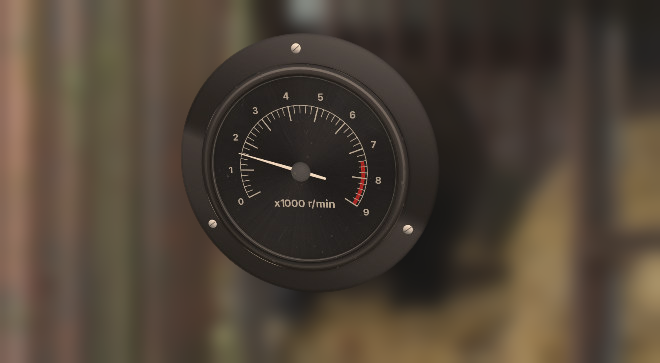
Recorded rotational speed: 1600 rpm
